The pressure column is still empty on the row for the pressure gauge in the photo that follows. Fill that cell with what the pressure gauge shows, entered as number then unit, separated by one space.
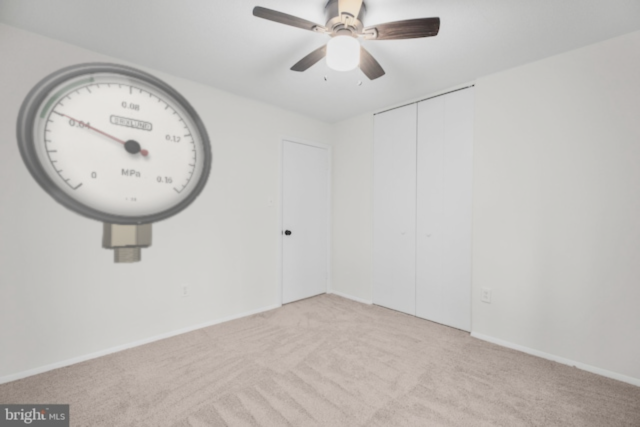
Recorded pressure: 0.04 MPa
